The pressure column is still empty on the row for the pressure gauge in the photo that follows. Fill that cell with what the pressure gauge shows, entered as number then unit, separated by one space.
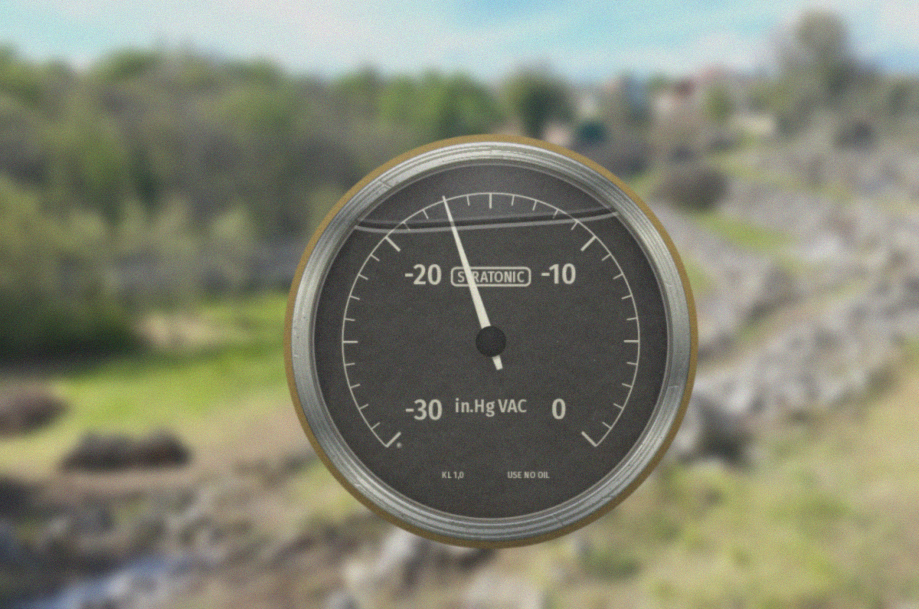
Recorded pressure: -17 inHg
